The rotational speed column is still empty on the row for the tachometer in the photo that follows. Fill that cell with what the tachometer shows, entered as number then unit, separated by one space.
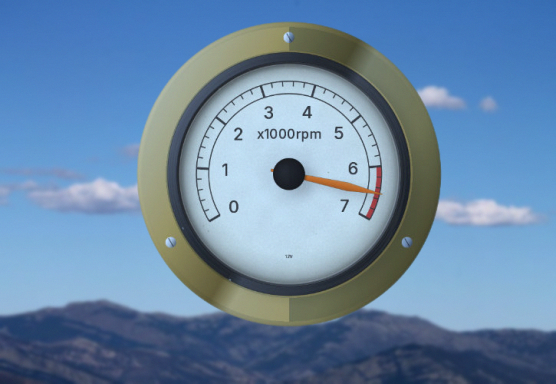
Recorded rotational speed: 6500 rpm
